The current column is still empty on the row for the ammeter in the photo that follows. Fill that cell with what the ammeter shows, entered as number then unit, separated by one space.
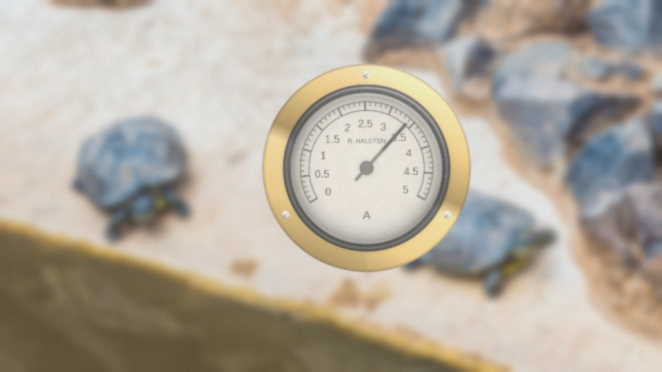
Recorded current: 3.4 A
